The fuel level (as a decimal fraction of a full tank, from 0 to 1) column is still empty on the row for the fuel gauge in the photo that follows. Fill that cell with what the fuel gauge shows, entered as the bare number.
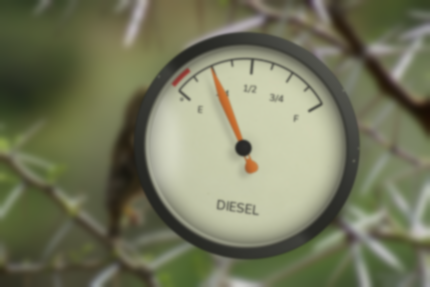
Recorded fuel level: 0.25
